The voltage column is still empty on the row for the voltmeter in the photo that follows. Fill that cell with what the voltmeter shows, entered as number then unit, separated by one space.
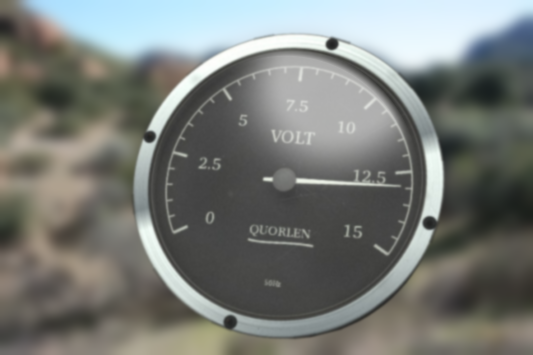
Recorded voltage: 13 V
